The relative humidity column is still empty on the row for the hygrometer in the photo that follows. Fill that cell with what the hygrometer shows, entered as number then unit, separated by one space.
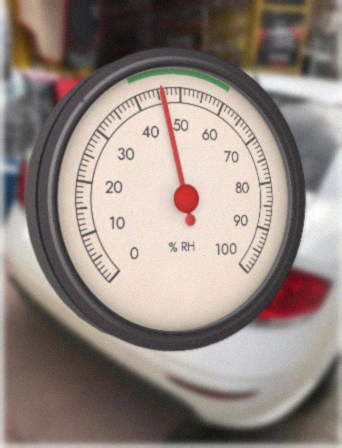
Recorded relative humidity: 45 %
